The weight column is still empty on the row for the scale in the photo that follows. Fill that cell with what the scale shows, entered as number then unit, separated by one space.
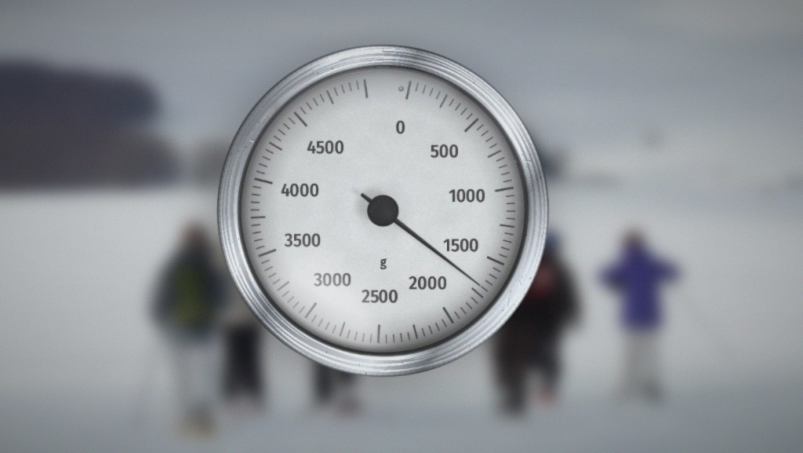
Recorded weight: 1700 g
